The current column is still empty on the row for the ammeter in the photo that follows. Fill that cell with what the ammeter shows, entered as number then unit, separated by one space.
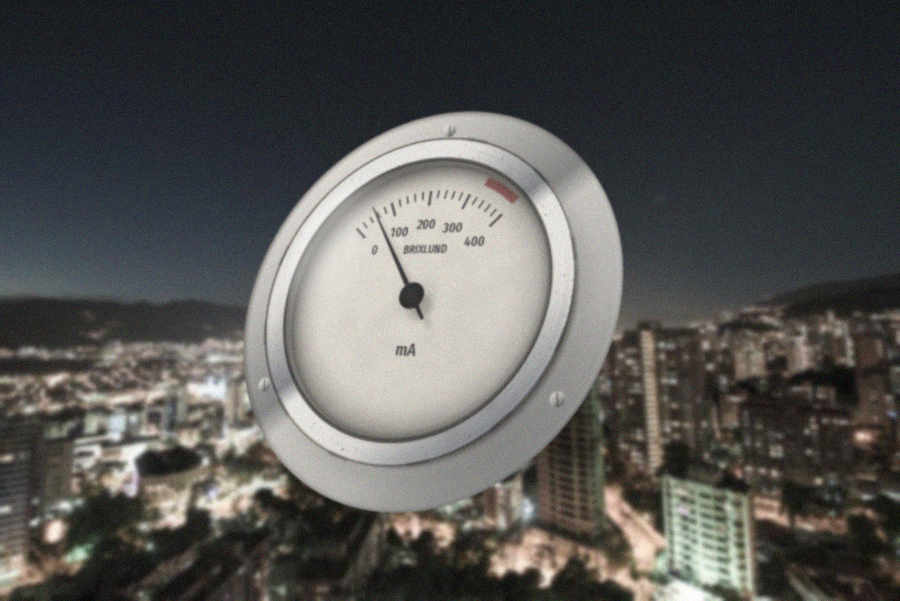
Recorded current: 60 mA
